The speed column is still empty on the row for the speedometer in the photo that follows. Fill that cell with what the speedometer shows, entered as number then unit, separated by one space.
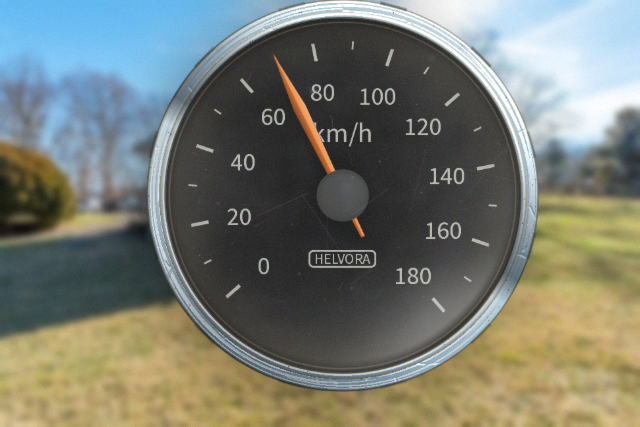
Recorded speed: 70 km/h
